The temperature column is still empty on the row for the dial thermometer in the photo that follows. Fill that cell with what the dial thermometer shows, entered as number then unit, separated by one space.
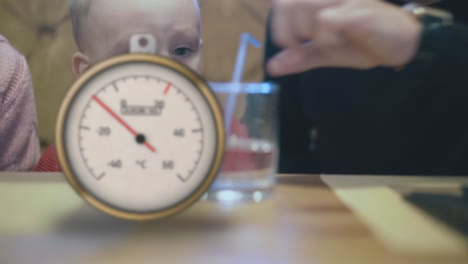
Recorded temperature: -8 °C
